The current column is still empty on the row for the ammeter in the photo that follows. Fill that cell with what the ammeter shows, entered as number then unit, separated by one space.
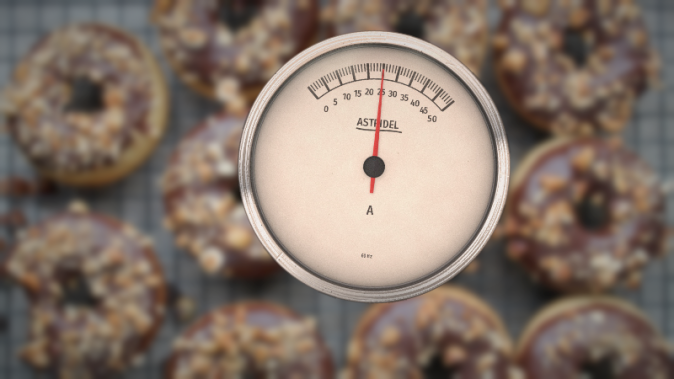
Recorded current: 25 A
